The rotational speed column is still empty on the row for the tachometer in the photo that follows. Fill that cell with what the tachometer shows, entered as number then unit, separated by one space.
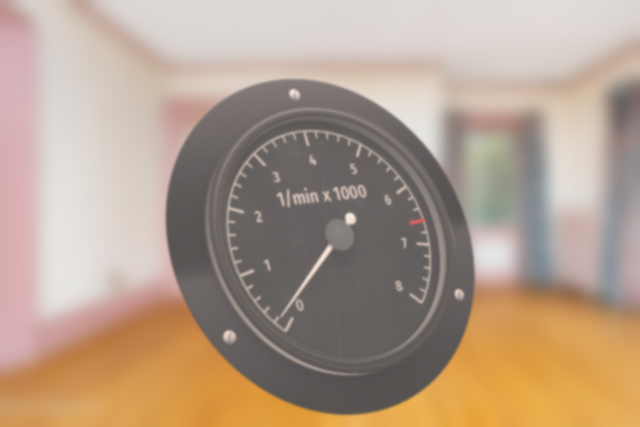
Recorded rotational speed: 200 rpm
